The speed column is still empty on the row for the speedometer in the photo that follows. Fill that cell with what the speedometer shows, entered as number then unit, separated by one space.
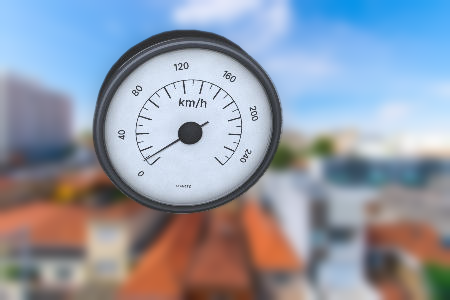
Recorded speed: 10 km/h
